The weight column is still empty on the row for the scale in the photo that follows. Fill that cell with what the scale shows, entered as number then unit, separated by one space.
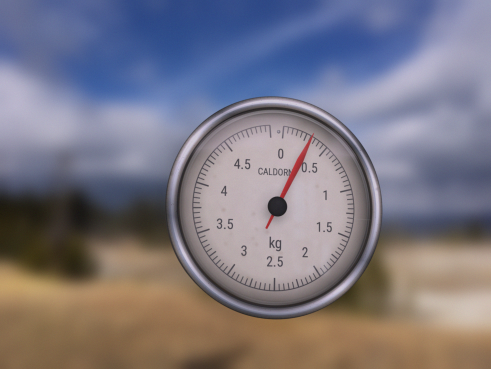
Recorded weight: 0.3 kg
